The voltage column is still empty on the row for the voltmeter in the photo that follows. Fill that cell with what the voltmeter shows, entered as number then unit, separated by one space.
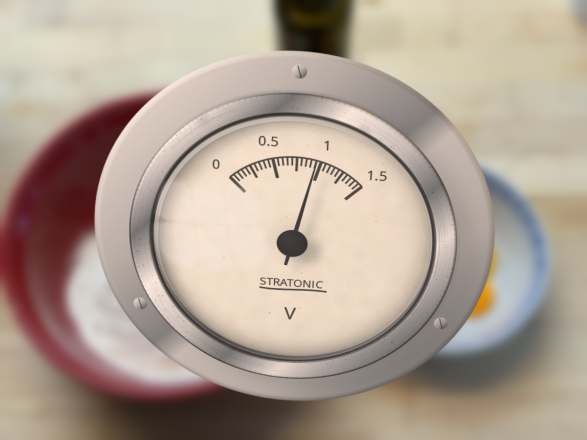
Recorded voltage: 0.95 V
